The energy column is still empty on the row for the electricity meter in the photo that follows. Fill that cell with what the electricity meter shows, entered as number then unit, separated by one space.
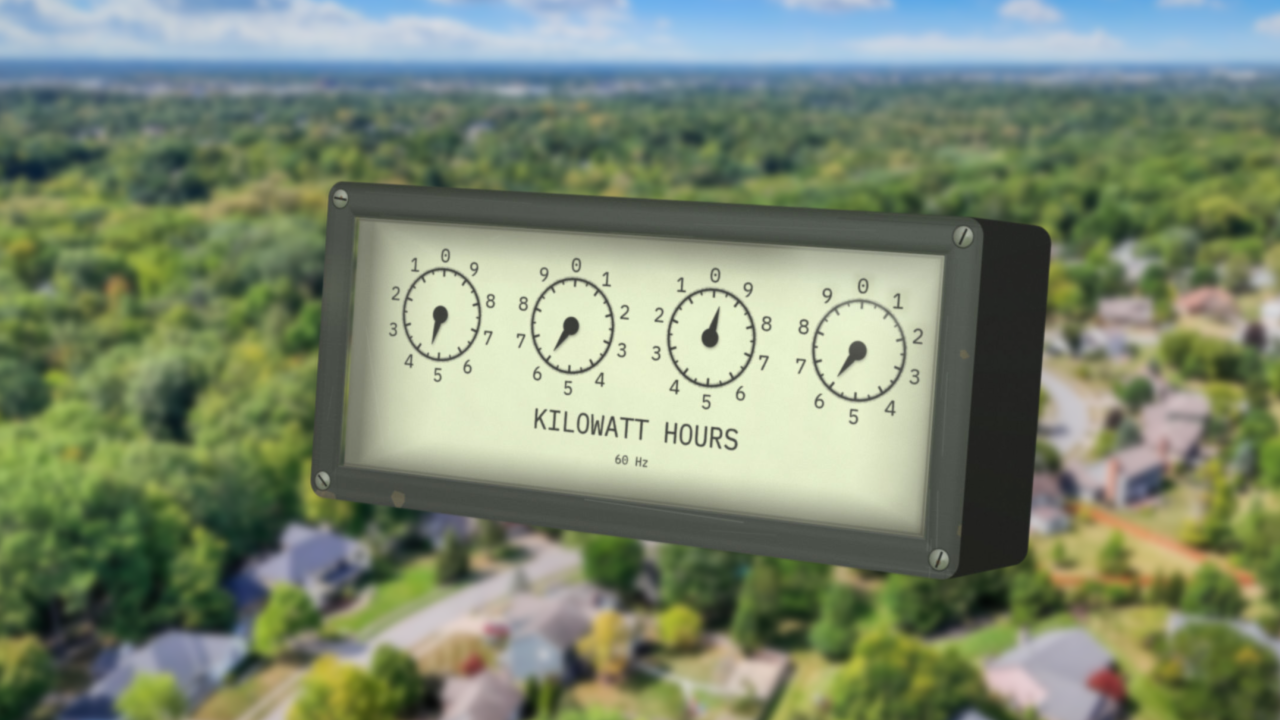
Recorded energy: 4596 kWh
